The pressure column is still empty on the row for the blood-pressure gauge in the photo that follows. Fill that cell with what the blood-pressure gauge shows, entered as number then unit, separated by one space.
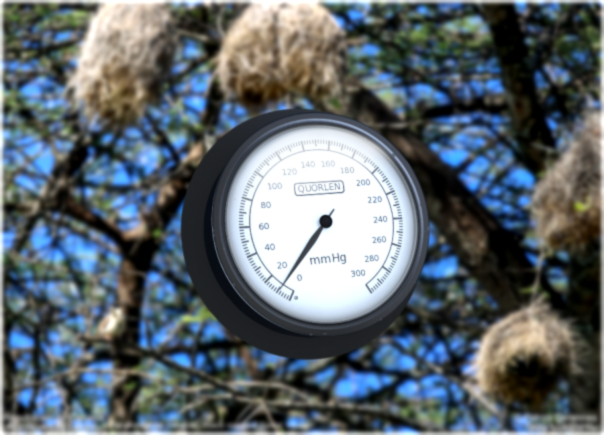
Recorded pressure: 10 mmHg
